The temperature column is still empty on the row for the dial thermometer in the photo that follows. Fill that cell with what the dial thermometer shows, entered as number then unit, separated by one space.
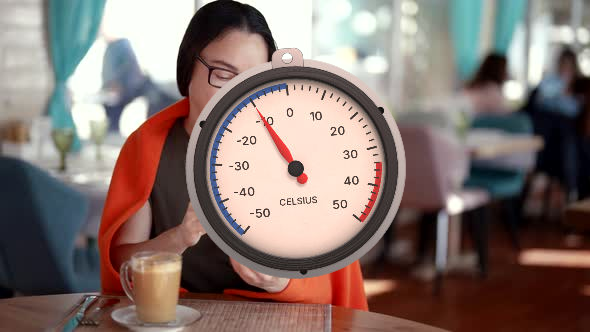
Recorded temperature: -10 °C
